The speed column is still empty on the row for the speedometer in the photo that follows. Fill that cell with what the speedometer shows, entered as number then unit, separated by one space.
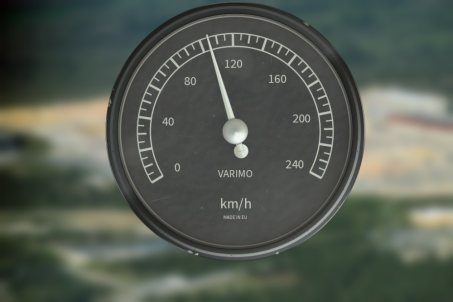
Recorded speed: 105 km/h
